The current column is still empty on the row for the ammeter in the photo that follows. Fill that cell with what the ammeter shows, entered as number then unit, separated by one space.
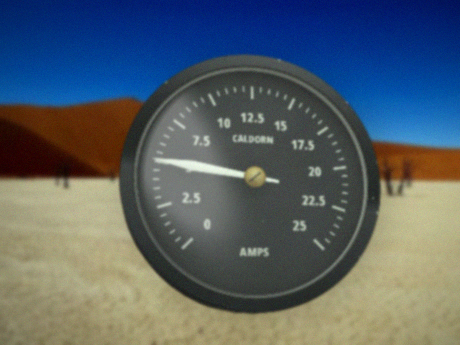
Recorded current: 5 A
